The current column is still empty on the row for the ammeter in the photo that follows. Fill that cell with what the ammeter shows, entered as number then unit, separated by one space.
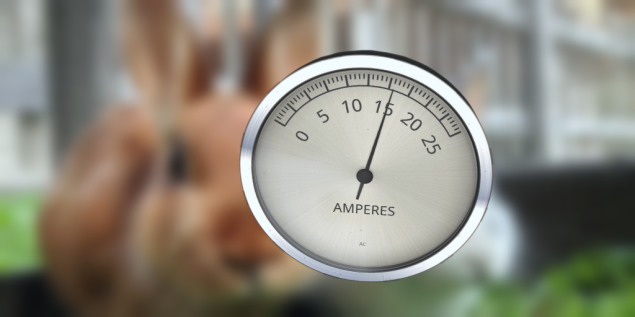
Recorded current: 15.5 A
